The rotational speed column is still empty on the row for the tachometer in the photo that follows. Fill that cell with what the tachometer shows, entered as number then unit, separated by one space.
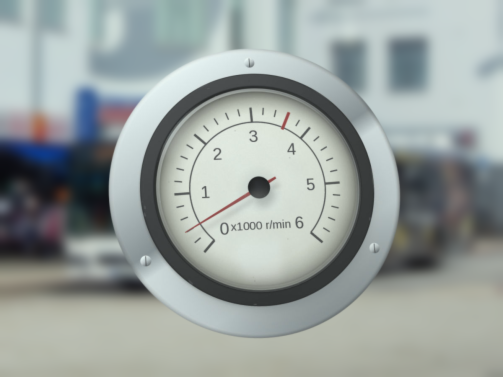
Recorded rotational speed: 400 rpm
